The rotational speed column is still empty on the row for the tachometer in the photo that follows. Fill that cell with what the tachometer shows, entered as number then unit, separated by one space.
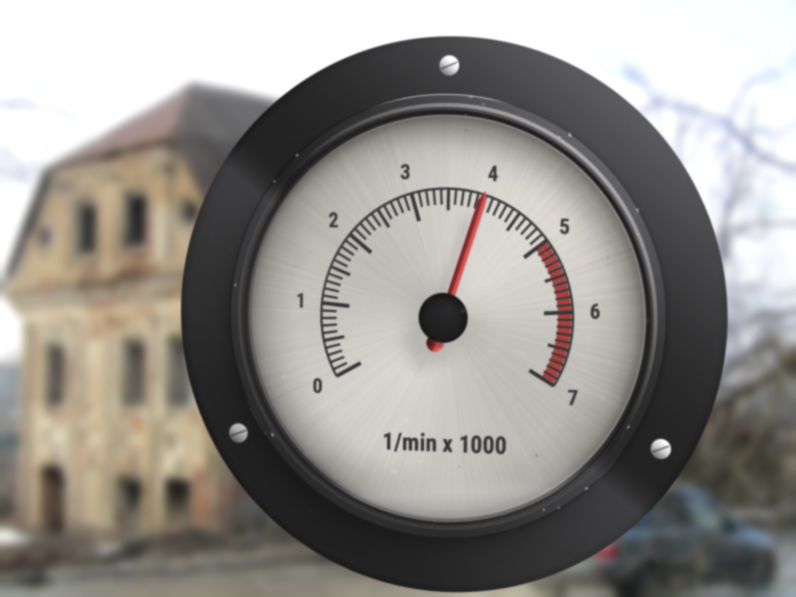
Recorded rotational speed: 4000 rpm
